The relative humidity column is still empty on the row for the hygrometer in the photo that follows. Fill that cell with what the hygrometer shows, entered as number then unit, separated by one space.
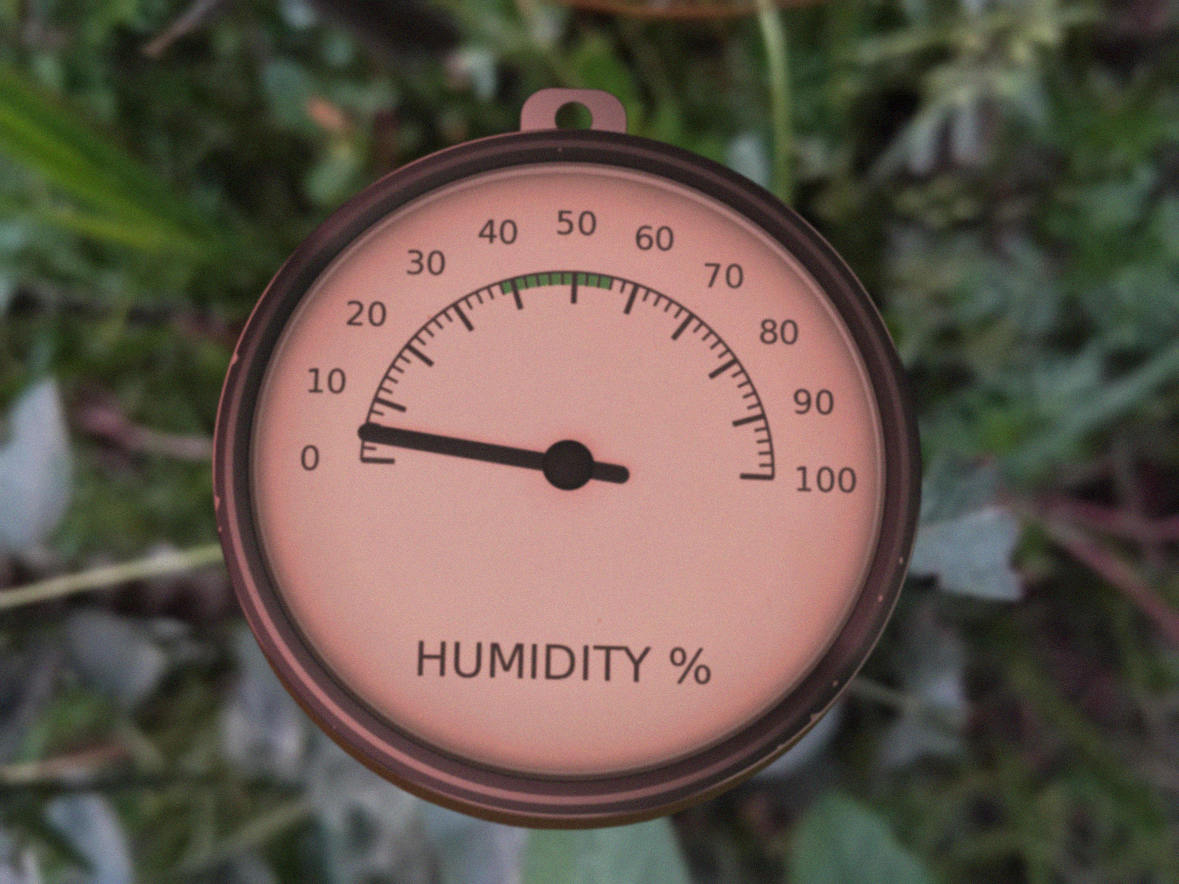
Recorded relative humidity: 4 %
